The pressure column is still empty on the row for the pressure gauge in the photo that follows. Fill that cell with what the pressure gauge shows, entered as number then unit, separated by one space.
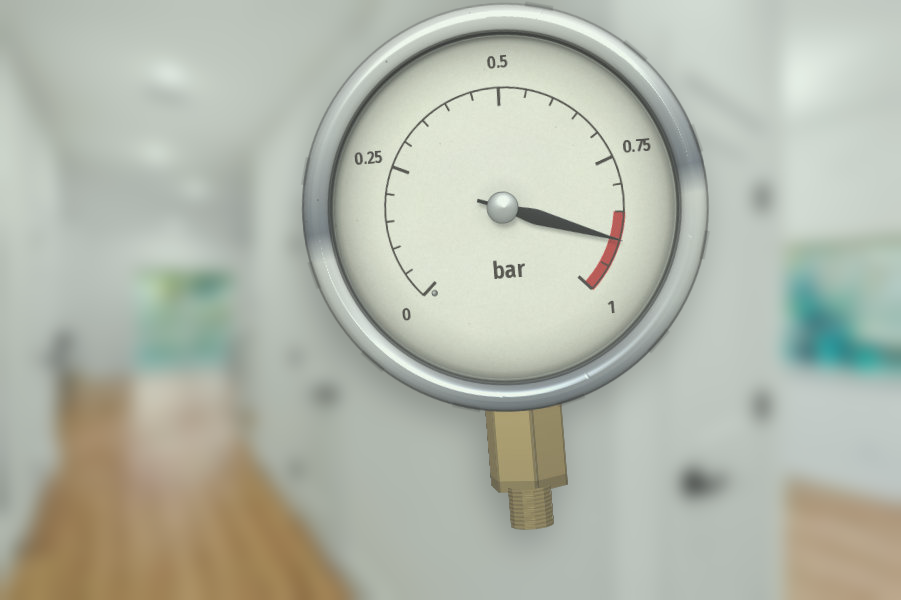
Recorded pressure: 0.9 bar
